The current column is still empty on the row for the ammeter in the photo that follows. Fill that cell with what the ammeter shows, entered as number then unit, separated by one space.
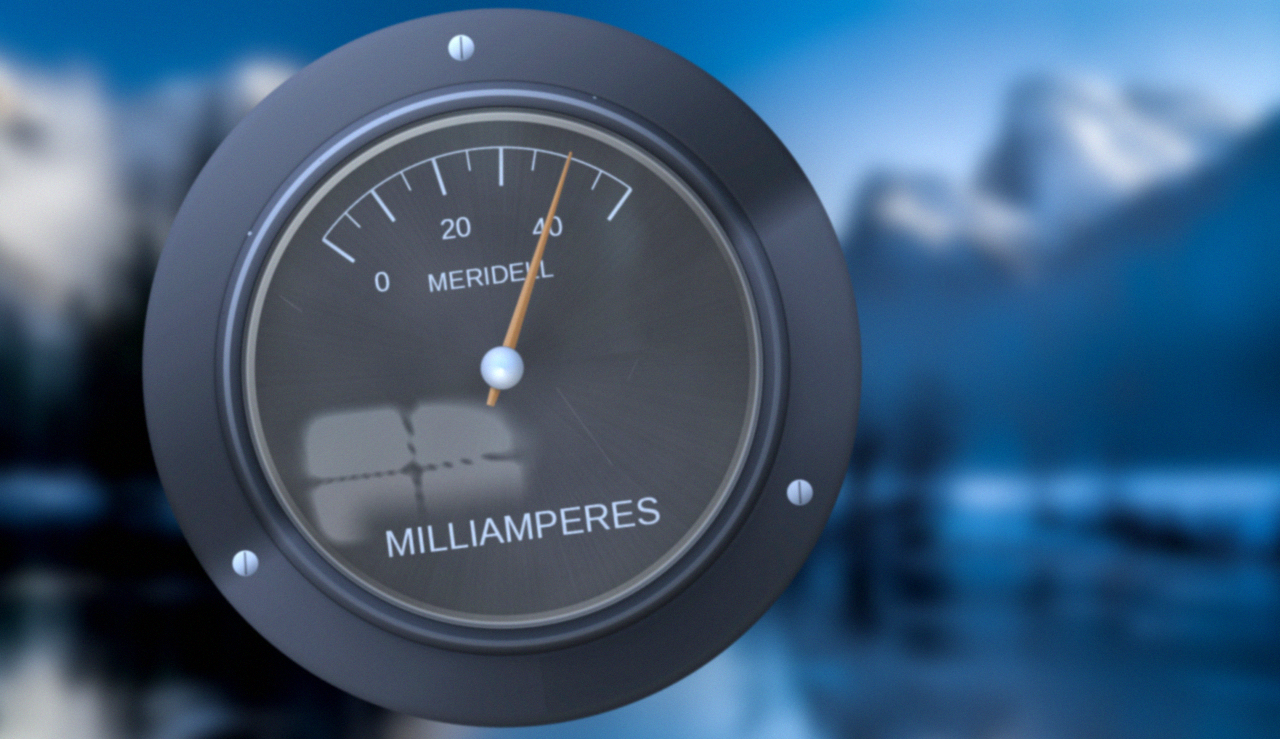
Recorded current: 40 mA
